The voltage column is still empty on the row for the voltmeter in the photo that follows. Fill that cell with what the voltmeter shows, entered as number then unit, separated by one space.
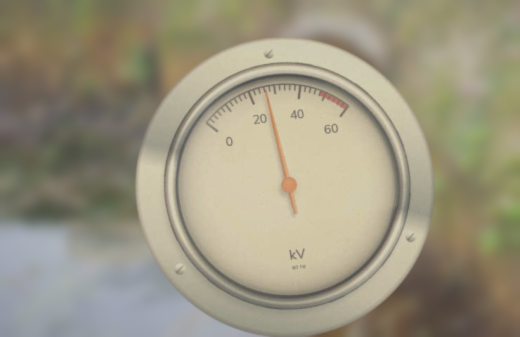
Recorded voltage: 26 kV
